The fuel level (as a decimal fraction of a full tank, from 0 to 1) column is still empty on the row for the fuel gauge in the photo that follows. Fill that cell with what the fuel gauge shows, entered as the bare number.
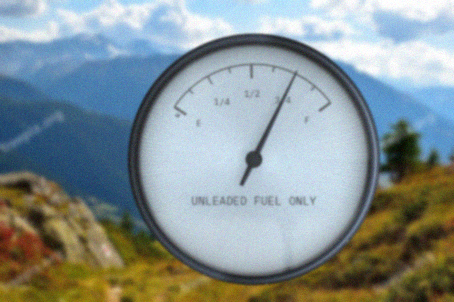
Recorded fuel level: 0.75
